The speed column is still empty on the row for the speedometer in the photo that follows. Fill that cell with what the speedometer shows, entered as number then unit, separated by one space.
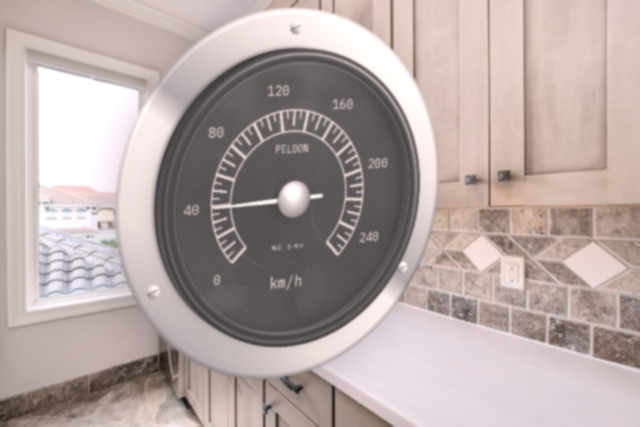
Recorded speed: 40 km/h
